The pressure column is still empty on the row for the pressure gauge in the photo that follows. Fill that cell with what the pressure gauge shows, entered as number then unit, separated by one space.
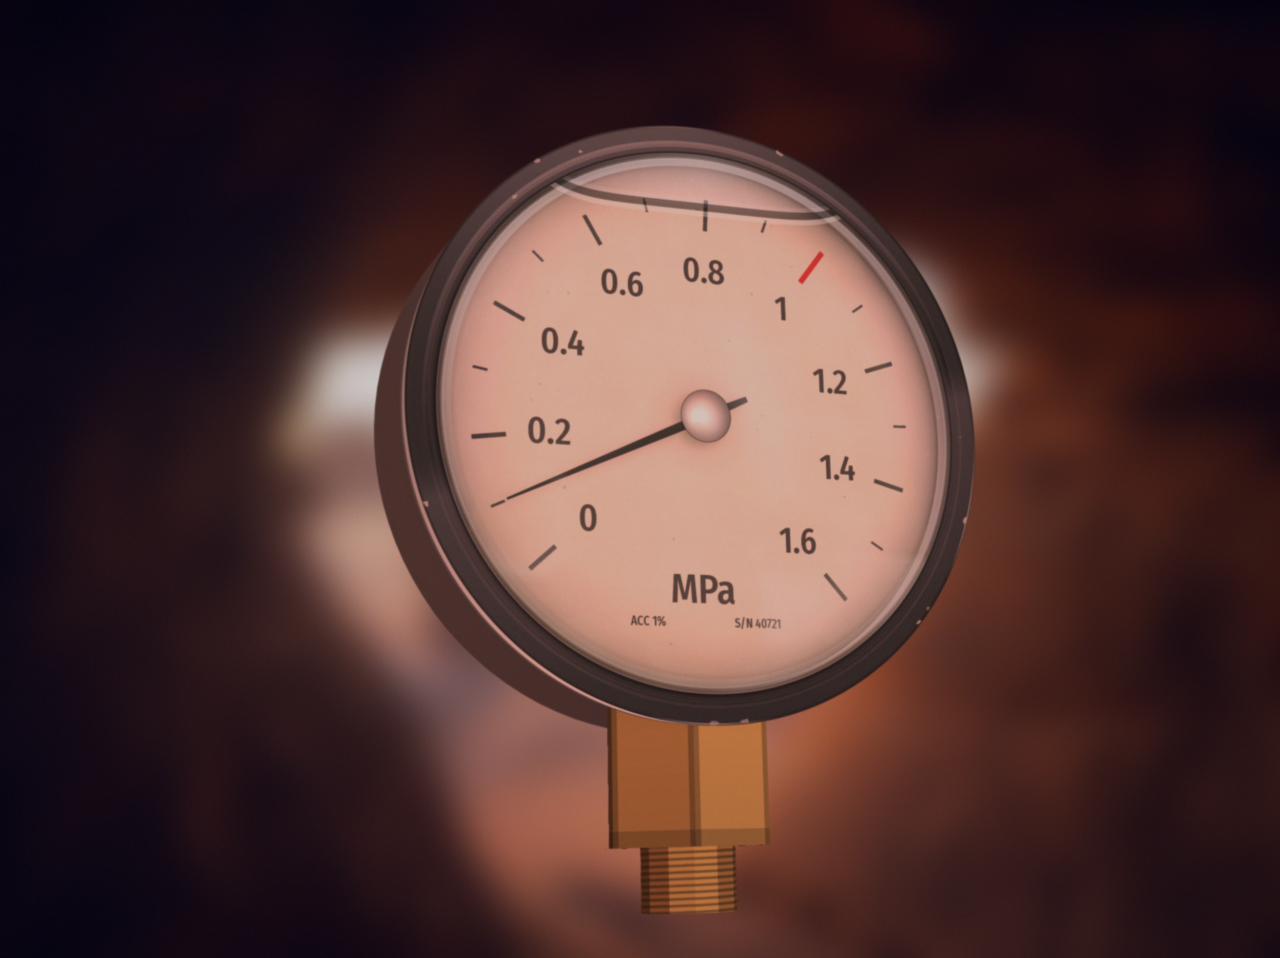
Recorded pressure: 0.1 MPa
